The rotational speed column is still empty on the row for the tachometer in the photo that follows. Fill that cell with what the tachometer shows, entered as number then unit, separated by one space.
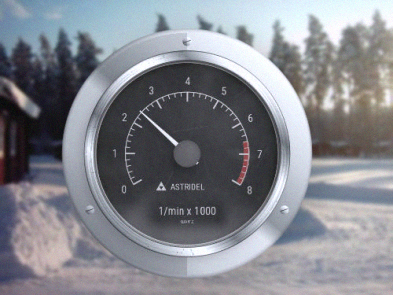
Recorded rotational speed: 2400 rpm
